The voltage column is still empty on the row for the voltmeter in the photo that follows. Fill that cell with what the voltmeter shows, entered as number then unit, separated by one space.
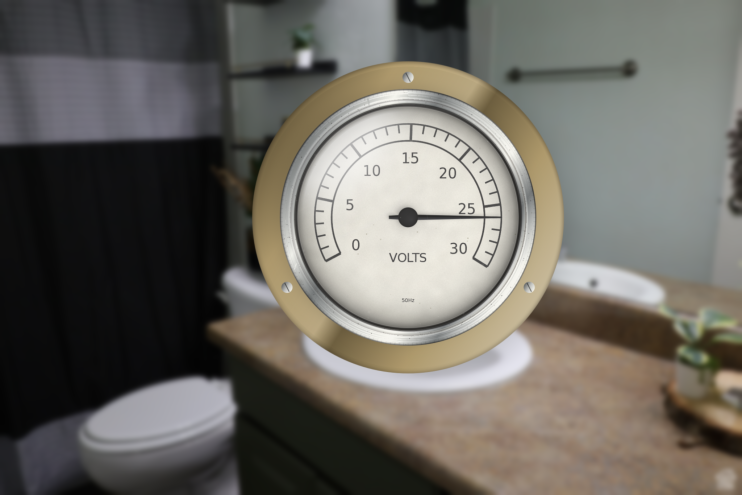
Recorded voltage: 26 V
